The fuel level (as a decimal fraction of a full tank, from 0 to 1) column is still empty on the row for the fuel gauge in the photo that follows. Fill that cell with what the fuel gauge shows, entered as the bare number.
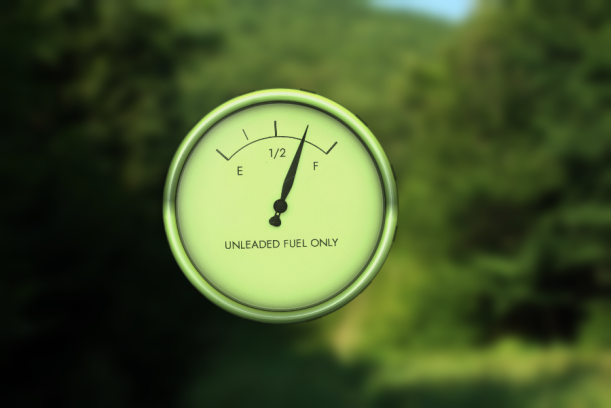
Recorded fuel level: 0.75
